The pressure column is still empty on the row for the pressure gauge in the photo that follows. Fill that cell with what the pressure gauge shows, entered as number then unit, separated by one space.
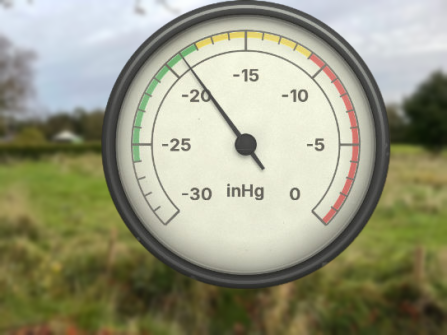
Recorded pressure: -19 inHg
